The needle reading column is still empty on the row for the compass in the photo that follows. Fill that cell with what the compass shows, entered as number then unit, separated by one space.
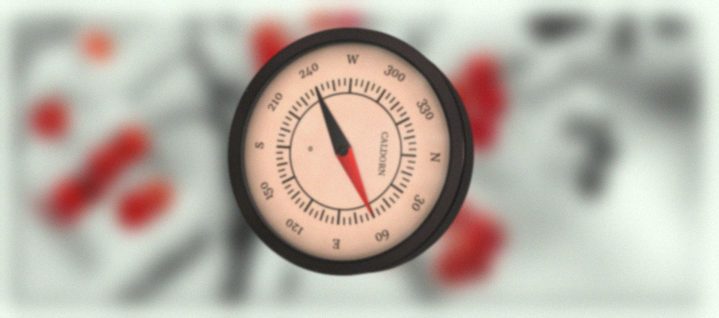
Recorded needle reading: 60 °
